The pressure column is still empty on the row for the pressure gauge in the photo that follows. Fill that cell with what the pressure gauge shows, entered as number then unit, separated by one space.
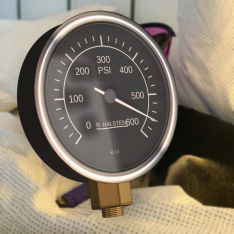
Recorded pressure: 560 psi
